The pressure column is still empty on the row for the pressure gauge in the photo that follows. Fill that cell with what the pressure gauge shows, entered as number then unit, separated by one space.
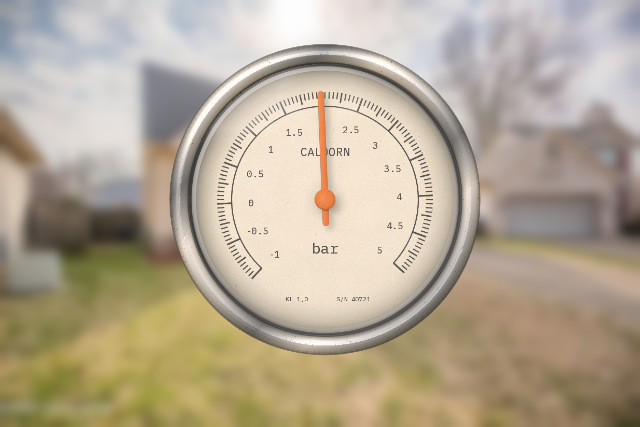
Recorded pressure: 2 bar
